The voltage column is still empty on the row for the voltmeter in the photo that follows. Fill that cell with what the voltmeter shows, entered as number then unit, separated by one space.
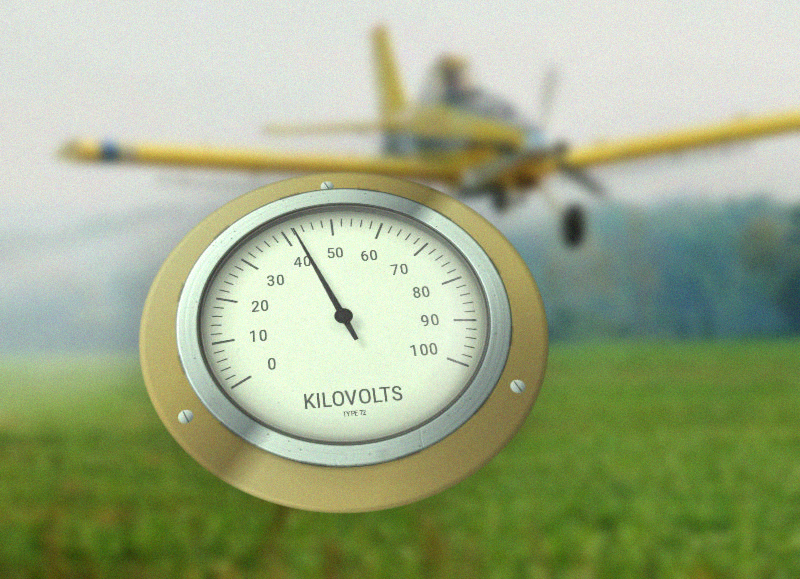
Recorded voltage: 42 kV
